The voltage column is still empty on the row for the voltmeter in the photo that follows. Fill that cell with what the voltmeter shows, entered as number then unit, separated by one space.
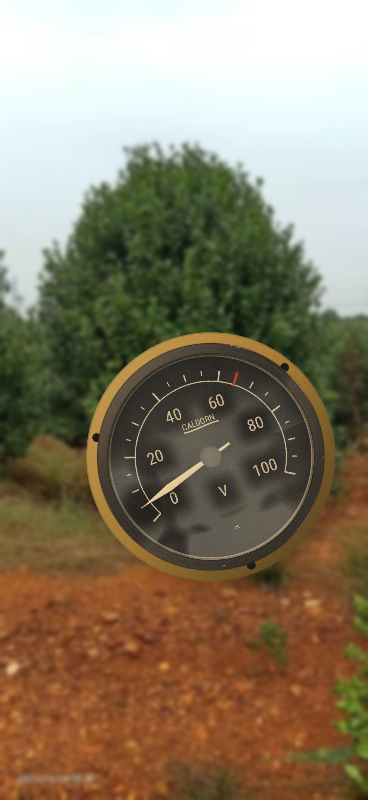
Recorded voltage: 5 V
